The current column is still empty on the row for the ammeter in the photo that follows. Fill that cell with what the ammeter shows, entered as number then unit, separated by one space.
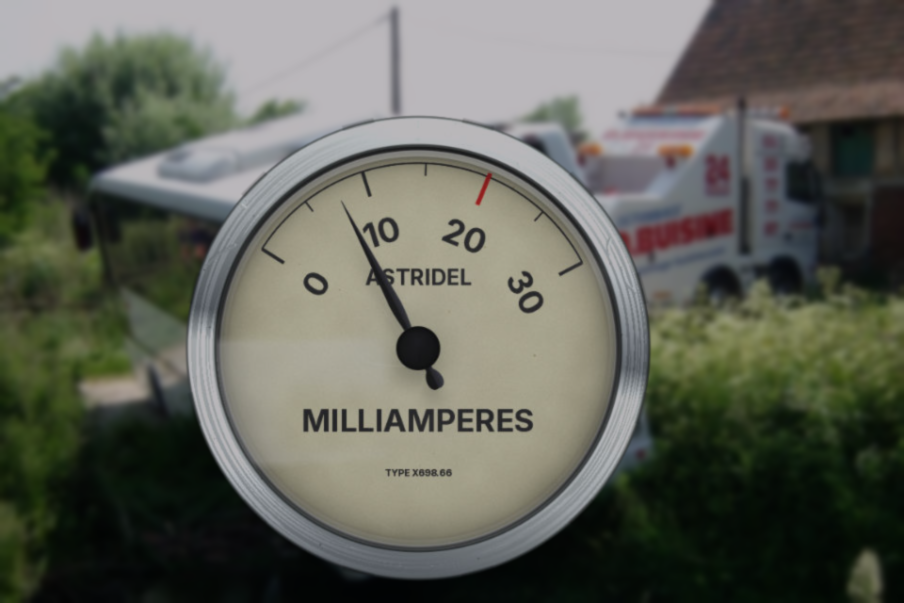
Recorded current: 7.5 mA
